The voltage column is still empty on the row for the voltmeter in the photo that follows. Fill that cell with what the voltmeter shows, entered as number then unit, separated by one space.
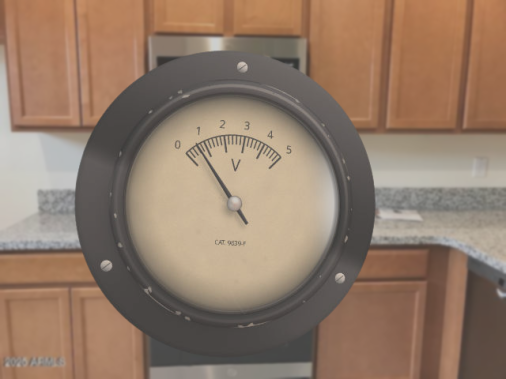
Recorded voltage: 0.6 V
